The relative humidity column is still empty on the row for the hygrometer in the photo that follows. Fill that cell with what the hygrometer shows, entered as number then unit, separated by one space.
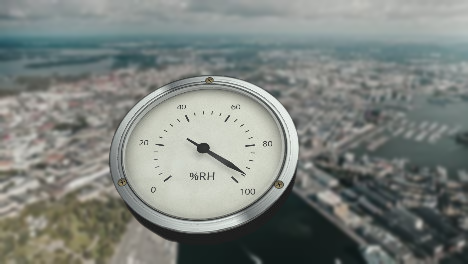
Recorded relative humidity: 96 %
